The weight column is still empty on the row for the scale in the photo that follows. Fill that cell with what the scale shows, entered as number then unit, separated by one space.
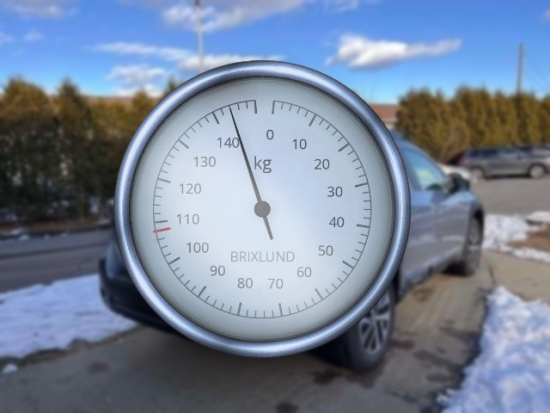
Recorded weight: 144 kg
